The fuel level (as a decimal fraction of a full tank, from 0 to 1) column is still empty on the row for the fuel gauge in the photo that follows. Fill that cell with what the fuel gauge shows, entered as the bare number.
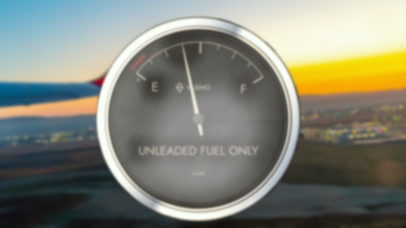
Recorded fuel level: 0.375
